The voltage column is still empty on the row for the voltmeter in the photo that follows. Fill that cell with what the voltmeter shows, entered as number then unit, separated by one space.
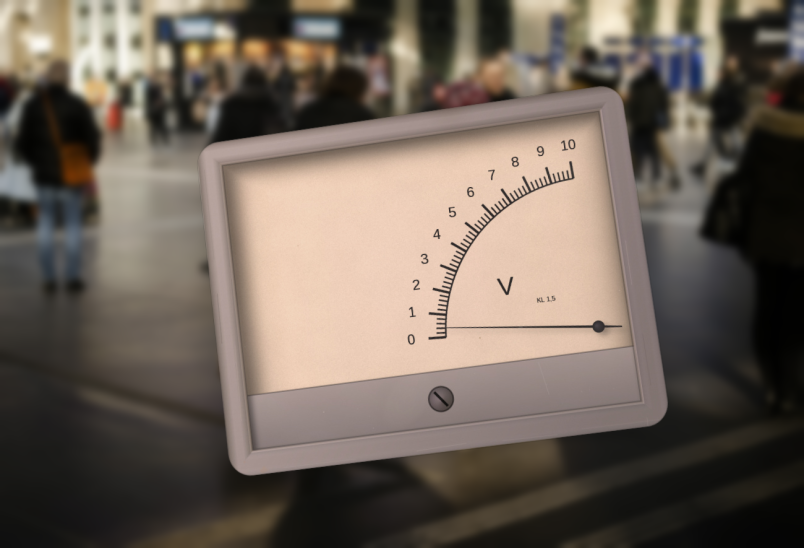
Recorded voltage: 0.4 V
